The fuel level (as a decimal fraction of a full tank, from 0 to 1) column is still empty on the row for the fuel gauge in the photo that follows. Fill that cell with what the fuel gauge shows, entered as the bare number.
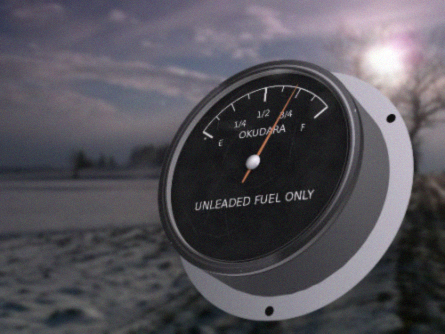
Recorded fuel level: 0.75
